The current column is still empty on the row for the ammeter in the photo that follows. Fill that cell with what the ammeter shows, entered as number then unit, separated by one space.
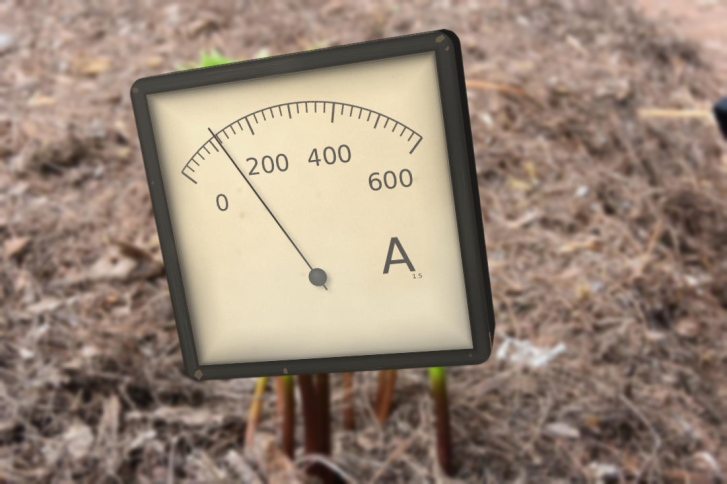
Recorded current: 120 A
